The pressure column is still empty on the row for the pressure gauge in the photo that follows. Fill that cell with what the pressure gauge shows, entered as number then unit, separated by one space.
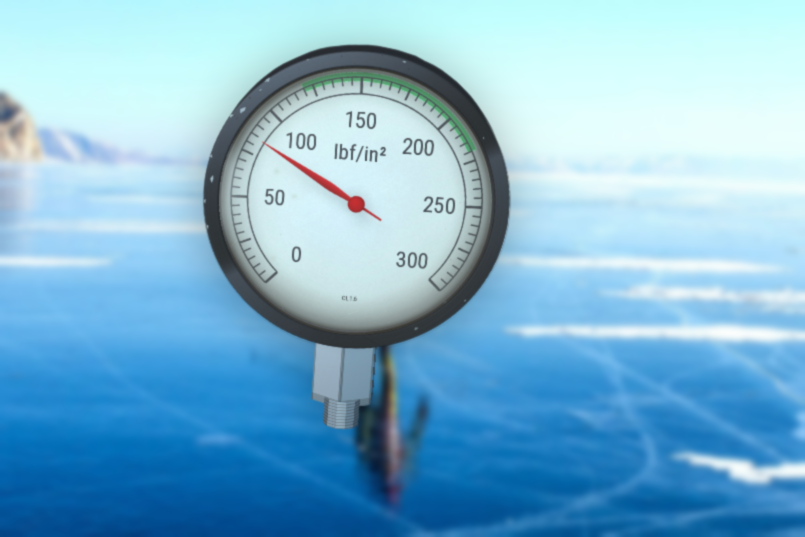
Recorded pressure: 85 psi
